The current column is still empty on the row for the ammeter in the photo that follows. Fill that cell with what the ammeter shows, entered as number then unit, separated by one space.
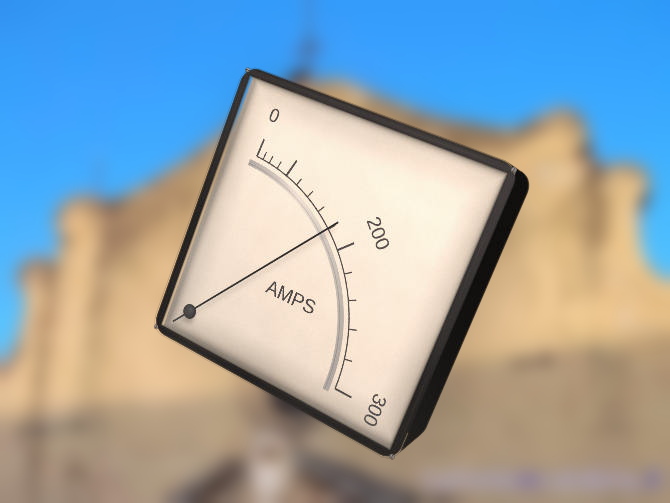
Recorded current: 180 A
